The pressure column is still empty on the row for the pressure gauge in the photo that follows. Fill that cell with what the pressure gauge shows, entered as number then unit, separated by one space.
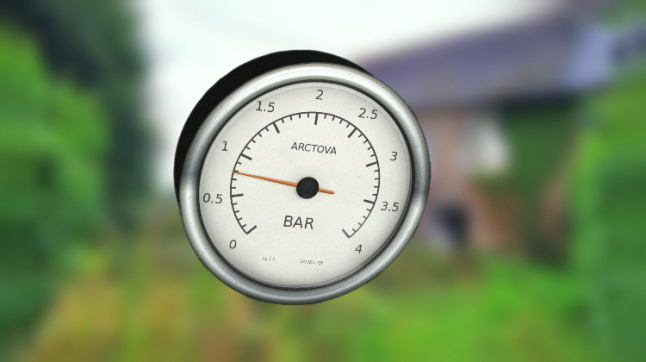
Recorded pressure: 0.8 bar
